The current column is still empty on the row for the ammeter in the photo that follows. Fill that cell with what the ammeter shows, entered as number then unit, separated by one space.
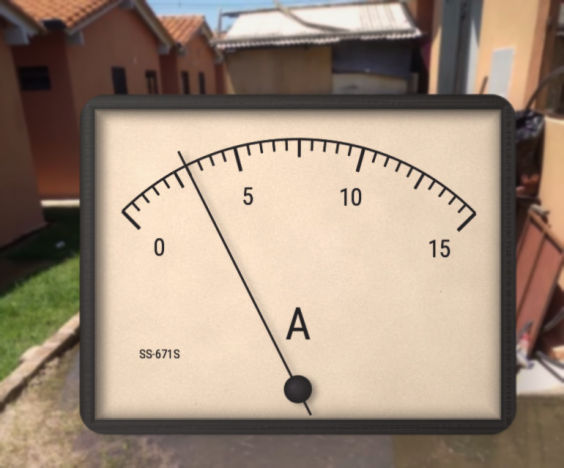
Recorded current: 3 A
